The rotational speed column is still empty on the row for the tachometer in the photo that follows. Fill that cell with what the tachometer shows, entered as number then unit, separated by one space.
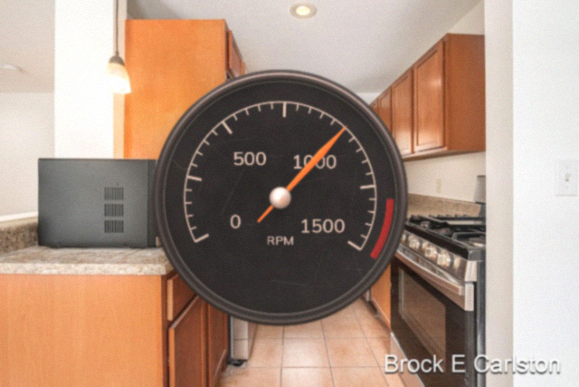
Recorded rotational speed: 1000 rpm
